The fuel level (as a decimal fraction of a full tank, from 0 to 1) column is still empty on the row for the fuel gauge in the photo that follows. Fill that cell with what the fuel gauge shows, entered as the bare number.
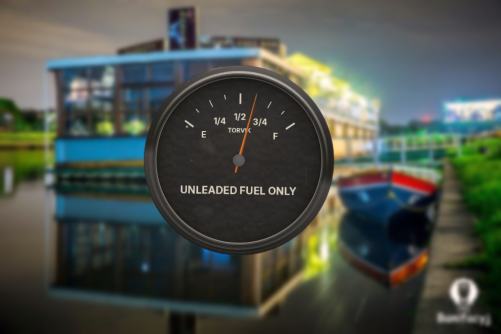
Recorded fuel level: 0.625
